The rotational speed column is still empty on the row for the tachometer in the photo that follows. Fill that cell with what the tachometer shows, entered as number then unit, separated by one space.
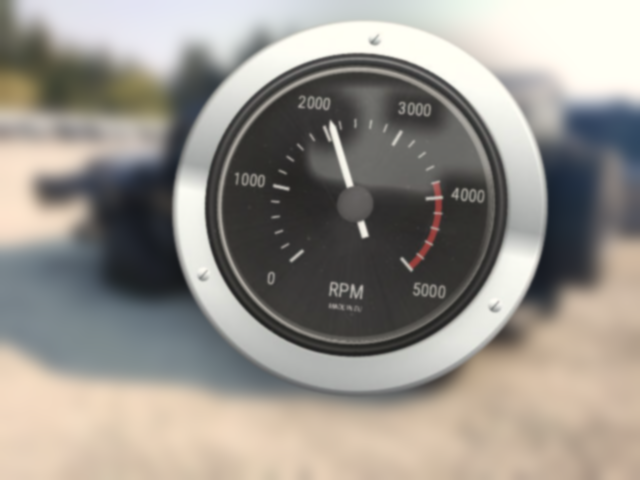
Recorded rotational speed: 2100 rpm
